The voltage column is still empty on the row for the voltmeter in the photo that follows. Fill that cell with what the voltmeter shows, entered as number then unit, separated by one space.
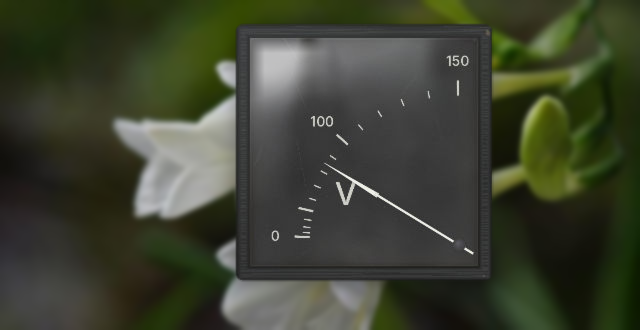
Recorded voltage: 85 V
